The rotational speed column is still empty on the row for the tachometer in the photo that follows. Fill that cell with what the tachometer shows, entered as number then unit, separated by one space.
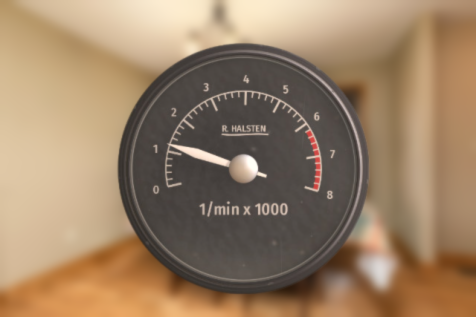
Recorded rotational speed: 1200 rpm
